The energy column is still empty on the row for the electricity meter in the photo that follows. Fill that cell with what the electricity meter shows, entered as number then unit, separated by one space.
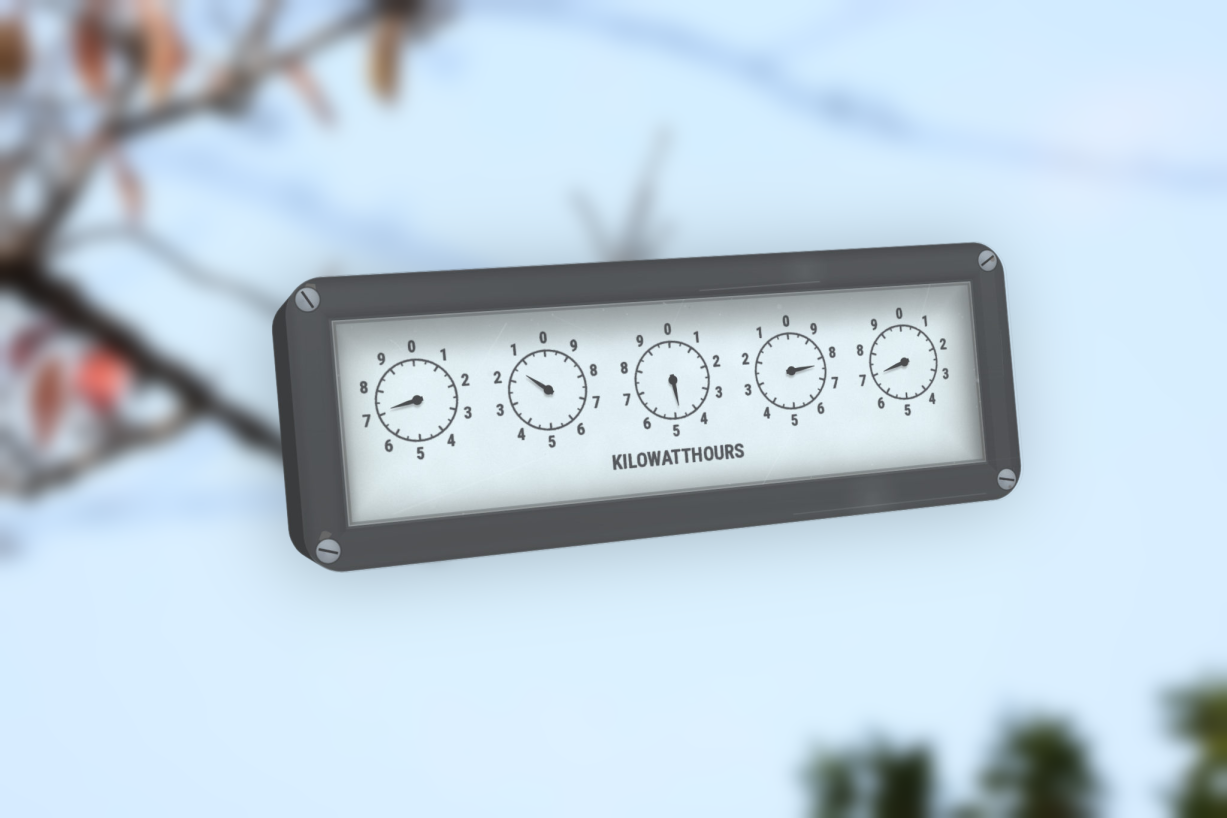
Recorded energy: 71477 kWh
